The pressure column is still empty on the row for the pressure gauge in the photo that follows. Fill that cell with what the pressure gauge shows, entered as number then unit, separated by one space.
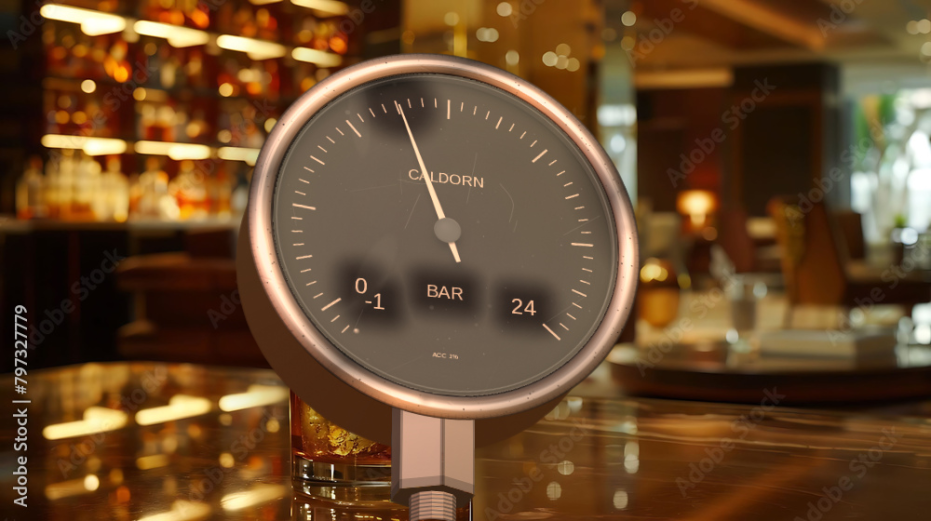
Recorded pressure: 10 bar
